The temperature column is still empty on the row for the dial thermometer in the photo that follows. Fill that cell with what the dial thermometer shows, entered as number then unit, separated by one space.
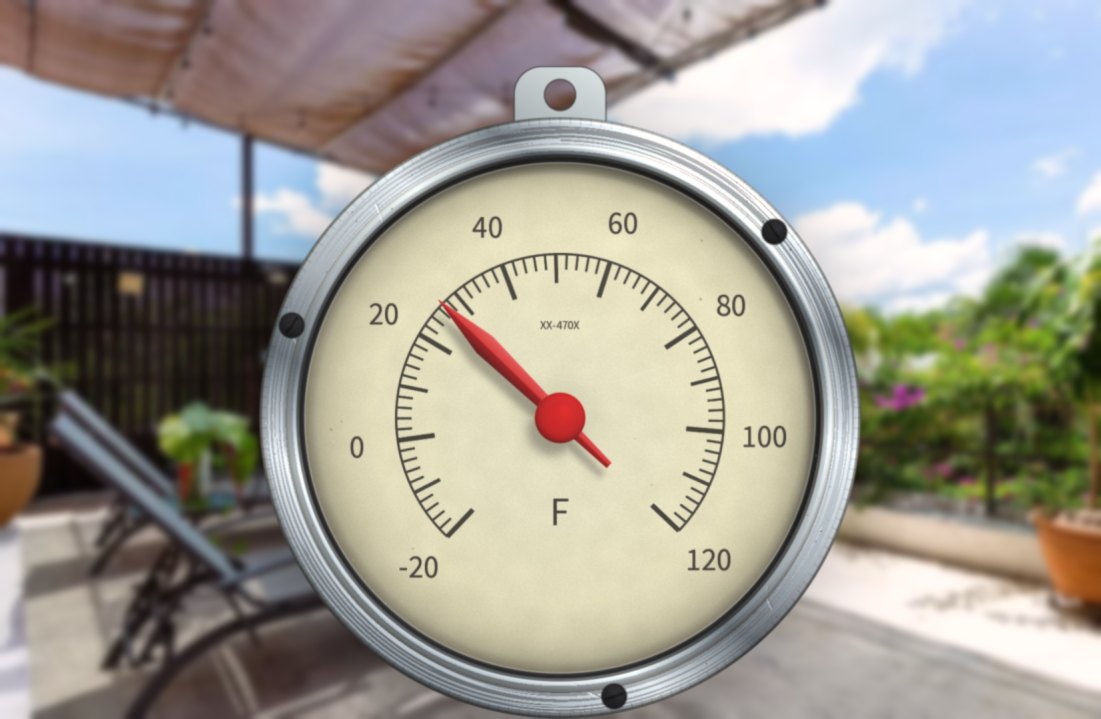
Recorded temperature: 27 °F
